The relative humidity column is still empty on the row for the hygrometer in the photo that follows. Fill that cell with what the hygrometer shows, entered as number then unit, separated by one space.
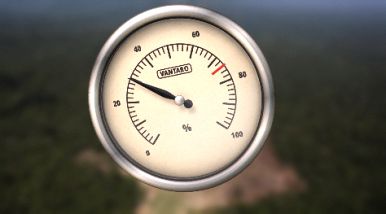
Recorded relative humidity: 30 %
